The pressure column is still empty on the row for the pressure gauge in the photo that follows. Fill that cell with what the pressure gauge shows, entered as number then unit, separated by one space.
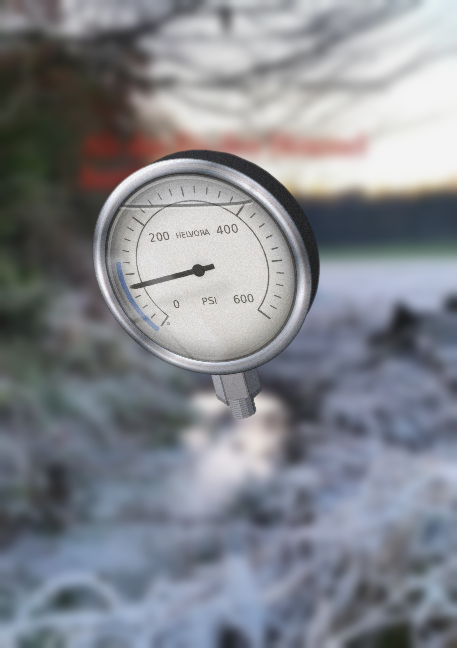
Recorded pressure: 80 psi
